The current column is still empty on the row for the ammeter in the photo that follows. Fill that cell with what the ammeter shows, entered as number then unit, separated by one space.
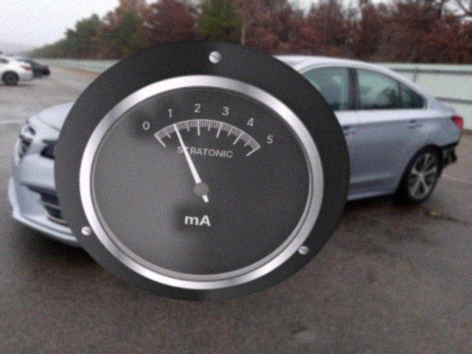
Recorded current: 1 mA
